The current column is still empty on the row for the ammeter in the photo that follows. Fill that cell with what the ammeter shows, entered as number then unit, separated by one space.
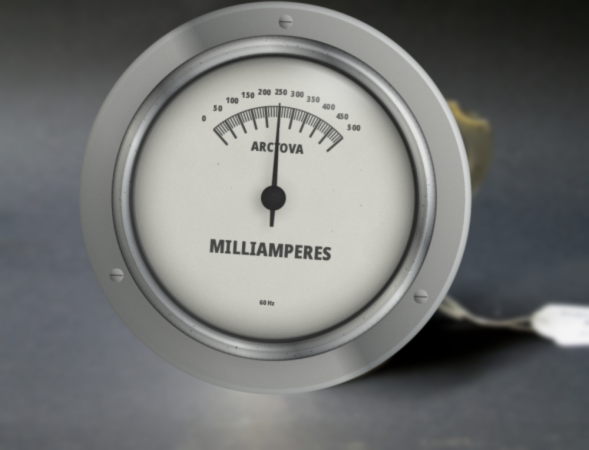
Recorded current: 250 mA
